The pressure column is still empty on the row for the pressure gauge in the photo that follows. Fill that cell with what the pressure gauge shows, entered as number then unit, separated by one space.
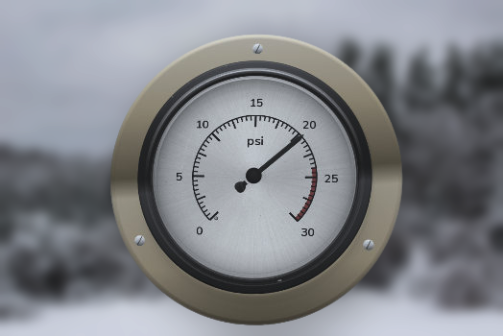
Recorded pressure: 20.5 psi
